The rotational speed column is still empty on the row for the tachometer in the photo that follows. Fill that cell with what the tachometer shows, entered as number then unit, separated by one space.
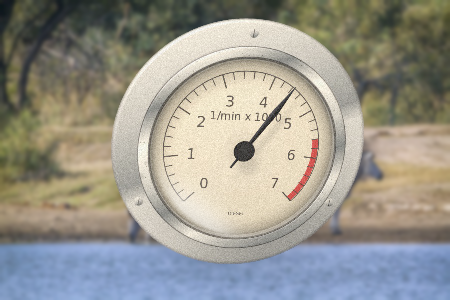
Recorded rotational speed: 4400 rpm
